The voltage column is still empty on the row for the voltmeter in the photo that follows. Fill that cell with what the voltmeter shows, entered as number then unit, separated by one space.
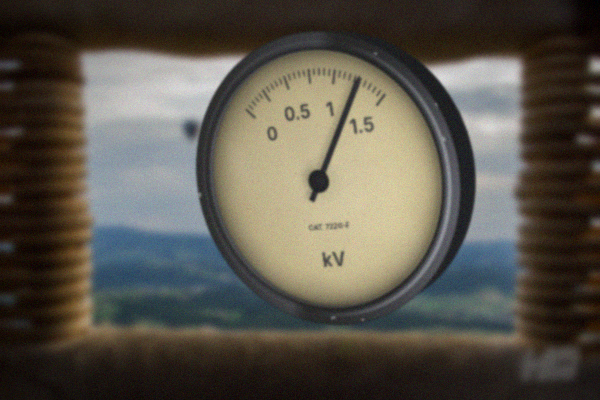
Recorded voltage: 1.25 kV
